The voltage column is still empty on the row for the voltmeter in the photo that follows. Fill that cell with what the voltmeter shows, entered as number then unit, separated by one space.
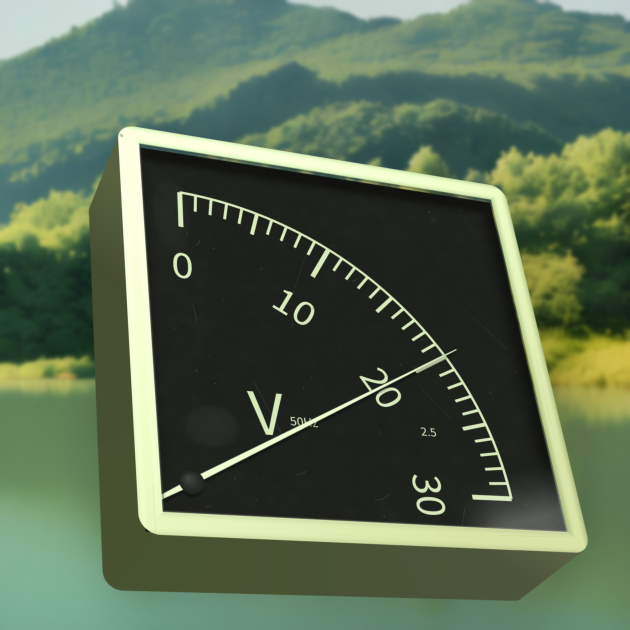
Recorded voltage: 20 V
